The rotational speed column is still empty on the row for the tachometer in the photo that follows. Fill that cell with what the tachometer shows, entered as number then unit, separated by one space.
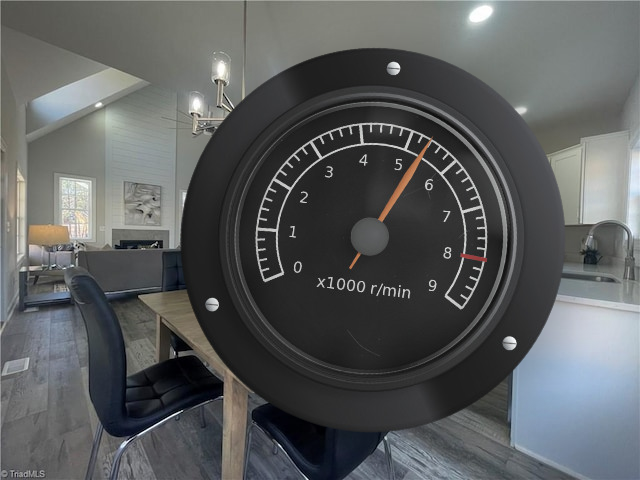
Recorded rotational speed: 5400 rpm
